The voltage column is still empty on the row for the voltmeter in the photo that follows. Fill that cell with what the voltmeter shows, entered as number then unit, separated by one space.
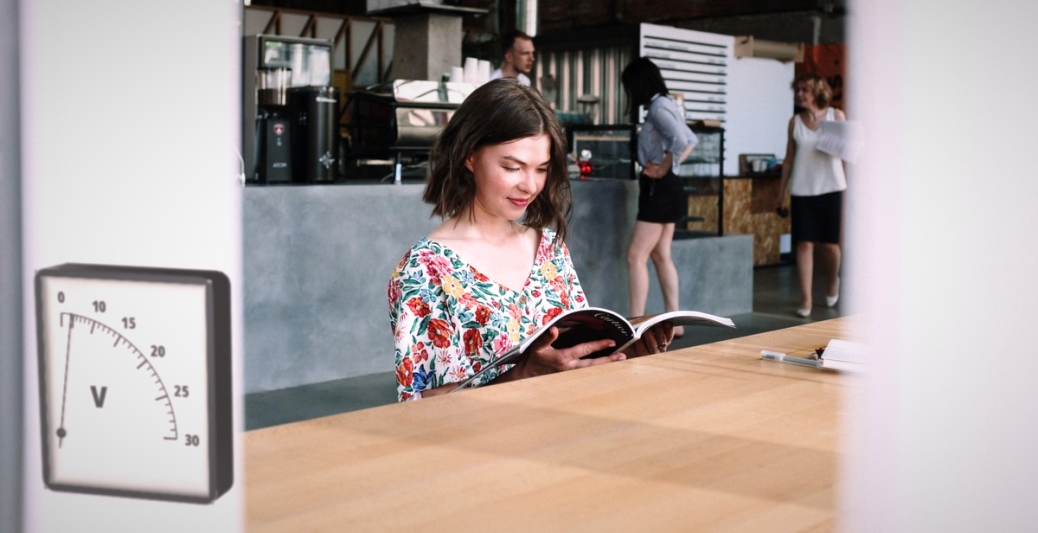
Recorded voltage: 5 V
